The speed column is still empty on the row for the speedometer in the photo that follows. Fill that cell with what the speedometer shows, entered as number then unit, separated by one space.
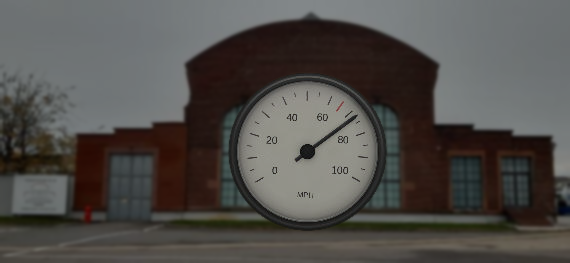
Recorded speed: 72.5 mph
